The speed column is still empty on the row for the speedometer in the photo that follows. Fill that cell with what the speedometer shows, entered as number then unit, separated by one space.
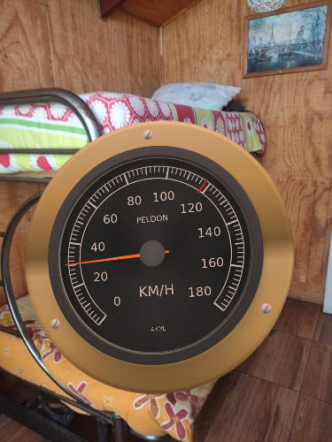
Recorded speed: 30 km/h
